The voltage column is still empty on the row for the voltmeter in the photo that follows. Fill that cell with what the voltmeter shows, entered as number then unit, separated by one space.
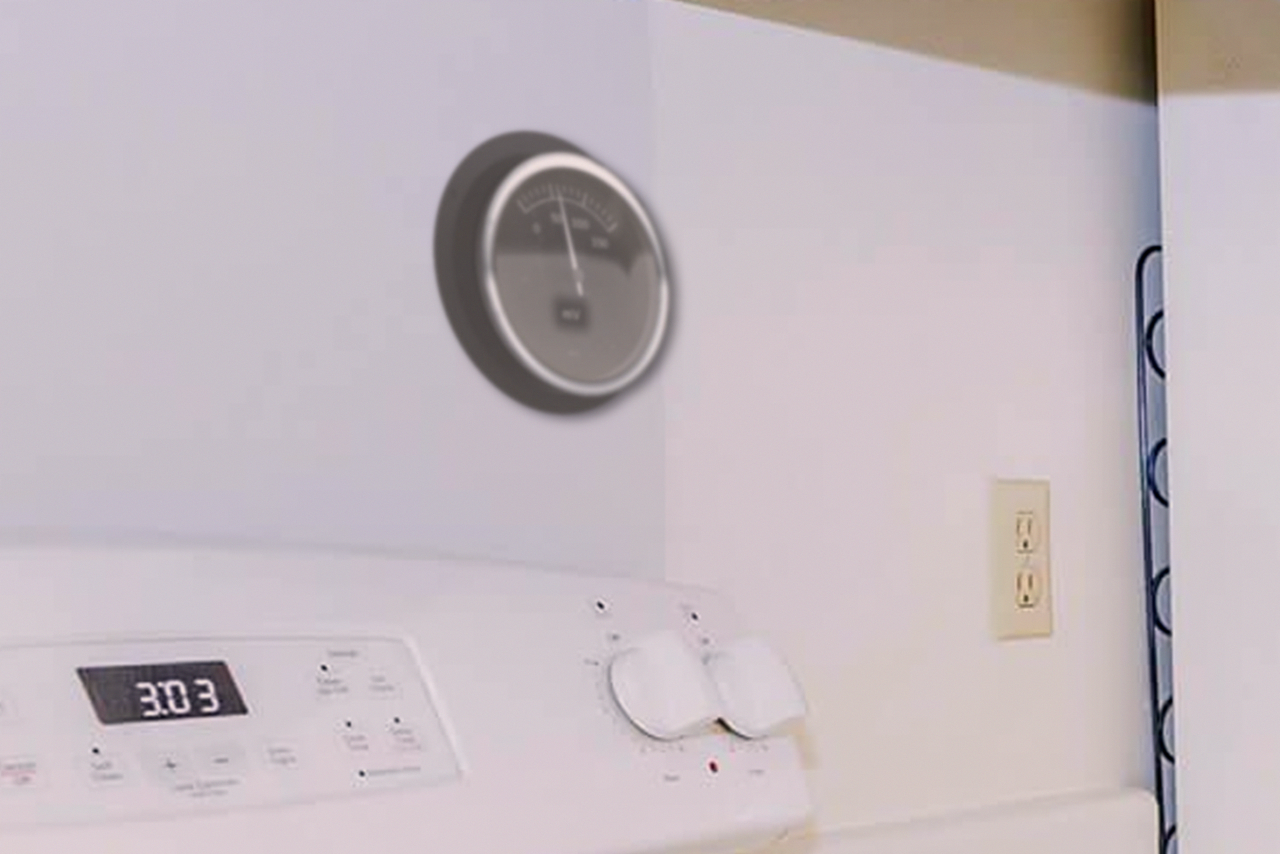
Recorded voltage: 50 mV
